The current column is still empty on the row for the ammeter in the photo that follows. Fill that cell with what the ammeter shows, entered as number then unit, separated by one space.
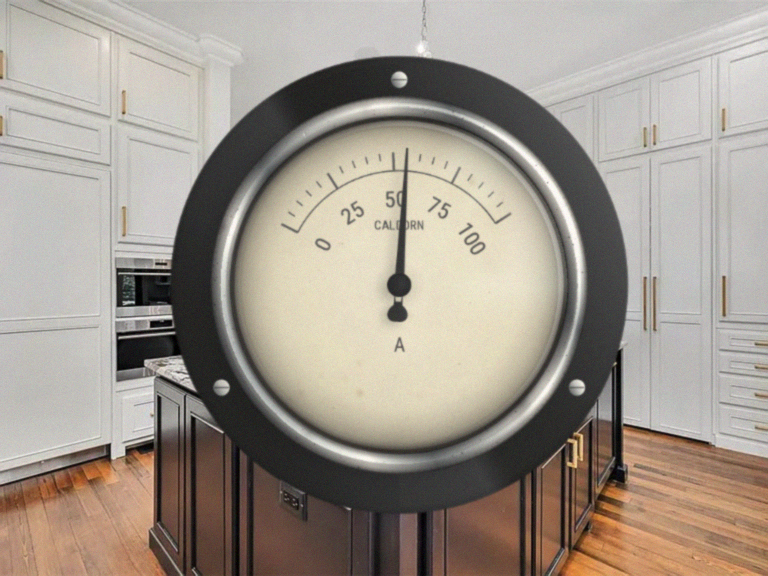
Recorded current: 55 A
